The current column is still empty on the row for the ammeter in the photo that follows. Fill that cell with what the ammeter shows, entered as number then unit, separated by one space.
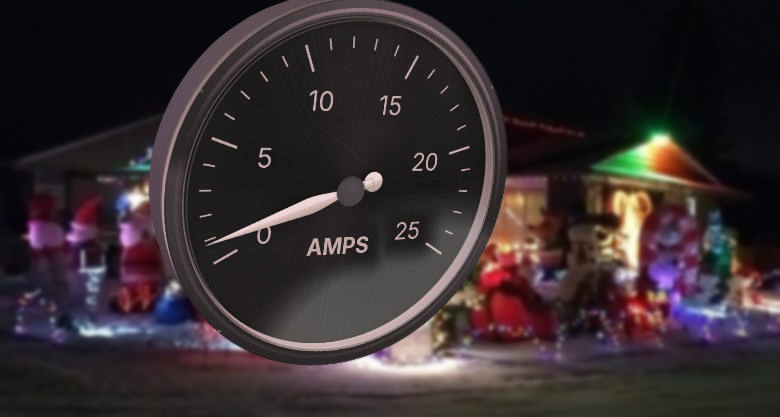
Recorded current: 1 A
